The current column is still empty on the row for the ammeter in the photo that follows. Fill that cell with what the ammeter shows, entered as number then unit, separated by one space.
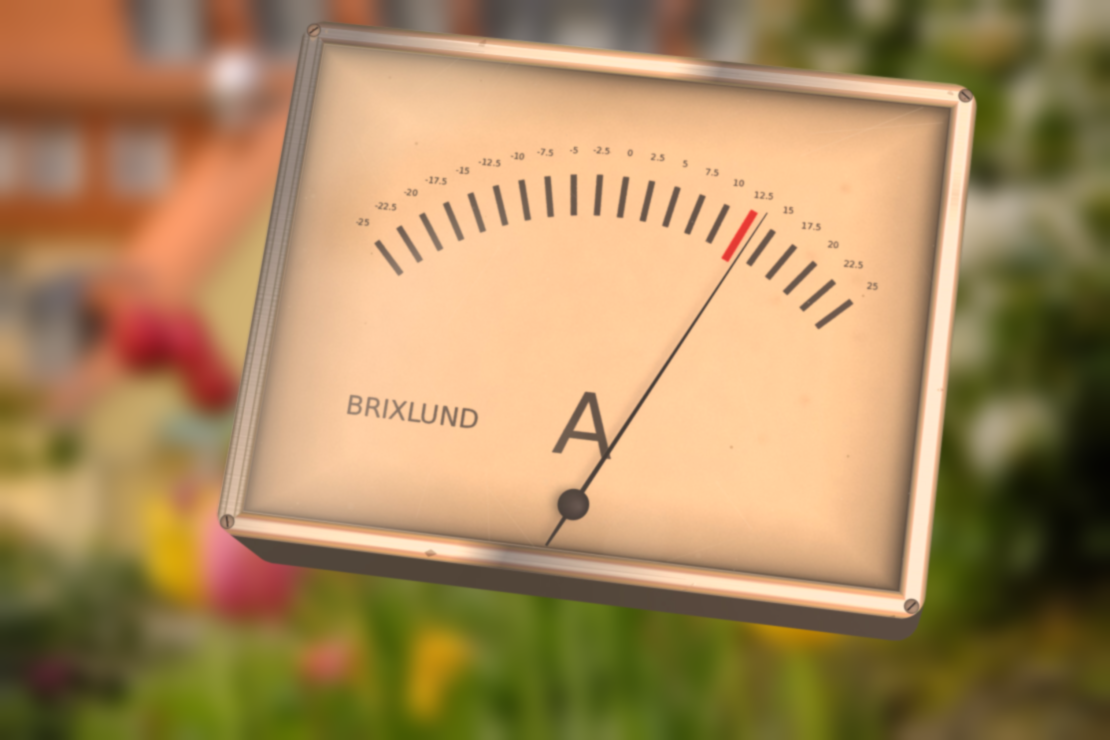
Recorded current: 13.75 A
